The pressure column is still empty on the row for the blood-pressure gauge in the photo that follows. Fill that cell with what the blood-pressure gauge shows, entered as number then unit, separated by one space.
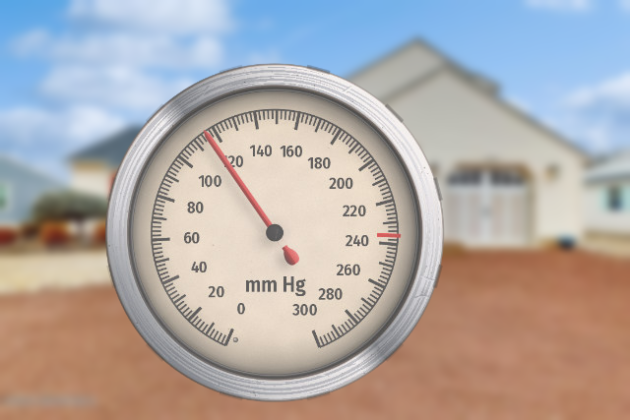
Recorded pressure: 116 mmHg
